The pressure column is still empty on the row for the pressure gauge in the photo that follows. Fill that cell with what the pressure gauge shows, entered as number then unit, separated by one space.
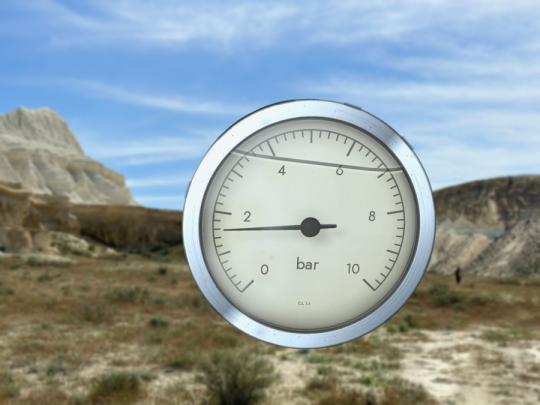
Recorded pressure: 1.6 bar
